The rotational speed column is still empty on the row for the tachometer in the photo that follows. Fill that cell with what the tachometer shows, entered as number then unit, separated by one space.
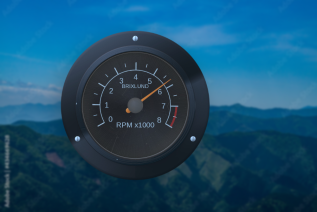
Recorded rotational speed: 5750 rpm
